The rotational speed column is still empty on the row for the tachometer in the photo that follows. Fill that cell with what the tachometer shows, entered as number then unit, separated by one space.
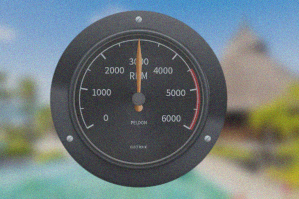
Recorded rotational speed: 3000 rpm
